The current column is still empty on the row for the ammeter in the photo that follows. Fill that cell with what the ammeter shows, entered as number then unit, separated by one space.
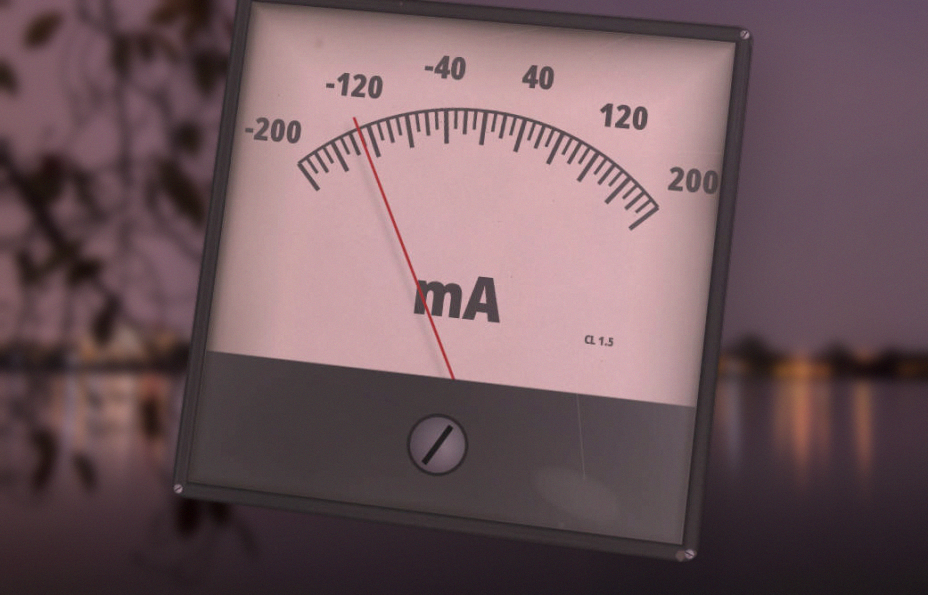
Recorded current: -130 mA
